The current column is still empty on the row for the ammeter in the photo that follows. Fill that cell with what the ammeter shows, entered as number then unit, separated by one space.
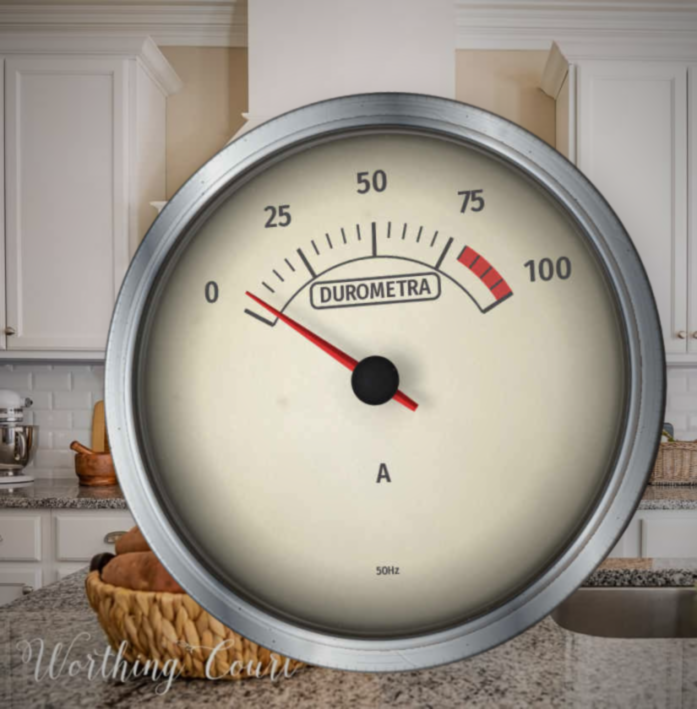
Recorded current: 5 A
